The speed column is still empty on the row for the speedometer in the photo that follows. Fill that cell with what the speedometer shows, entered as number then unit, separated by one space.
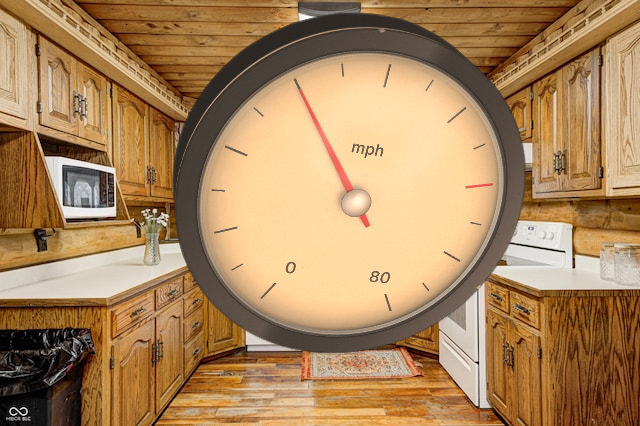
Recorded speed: 30 mph
